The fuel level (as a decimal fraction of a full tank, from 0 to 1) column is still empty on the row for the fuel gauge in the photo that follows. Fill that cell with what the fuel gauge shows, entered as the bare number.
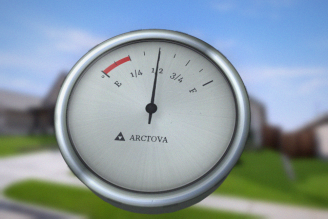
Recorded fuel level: 0.5
